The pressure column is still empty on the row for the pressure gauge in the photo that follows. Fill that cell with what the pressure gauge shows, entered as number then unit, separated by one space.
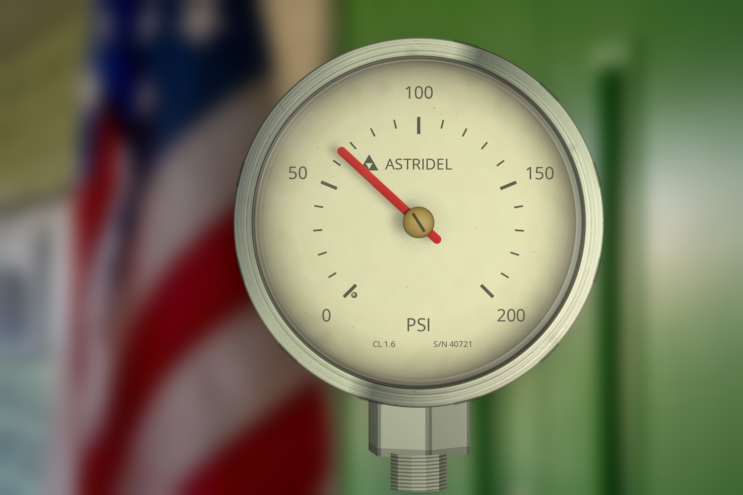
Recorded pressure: 65 psi
